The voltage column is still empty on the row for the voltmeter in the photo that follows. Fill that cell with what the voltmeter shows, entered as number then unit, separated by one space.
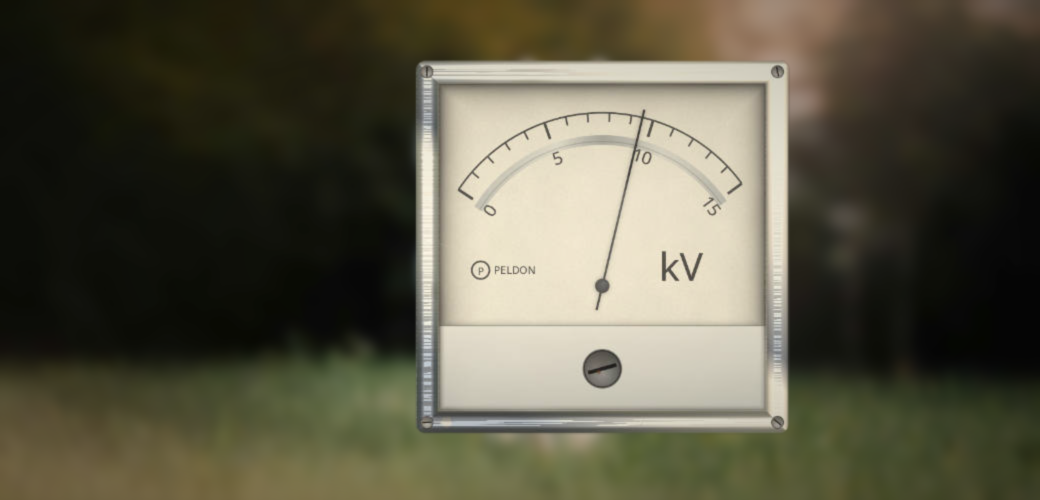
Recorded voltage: 9.5 kV
